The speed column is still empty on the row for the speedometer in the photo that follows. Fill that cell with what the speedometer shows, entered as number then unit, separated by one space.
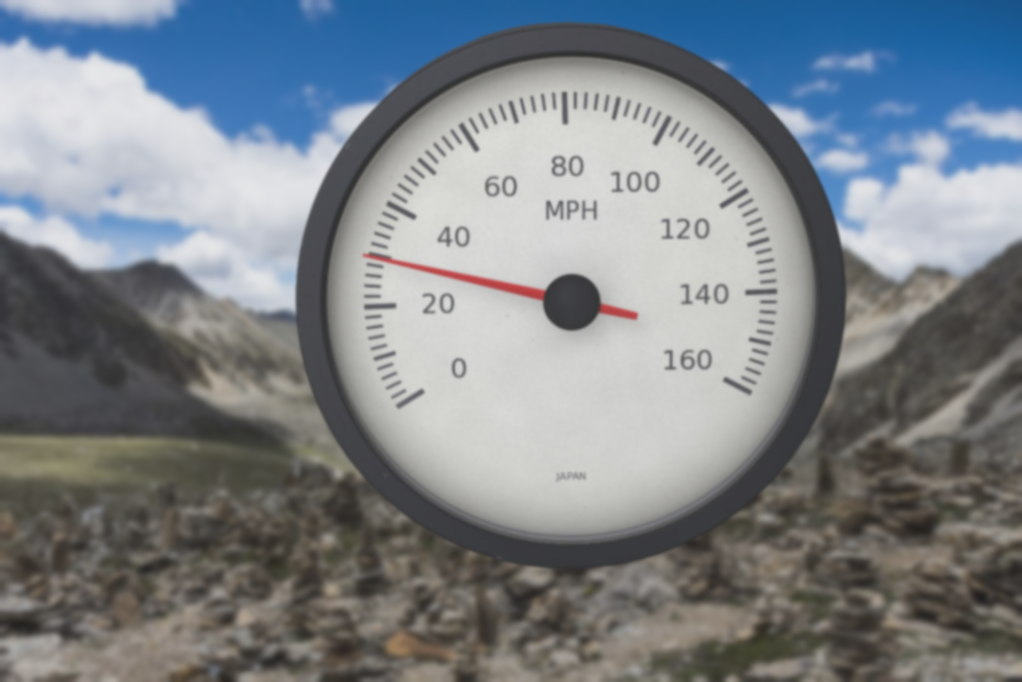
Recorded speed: 30 mph
